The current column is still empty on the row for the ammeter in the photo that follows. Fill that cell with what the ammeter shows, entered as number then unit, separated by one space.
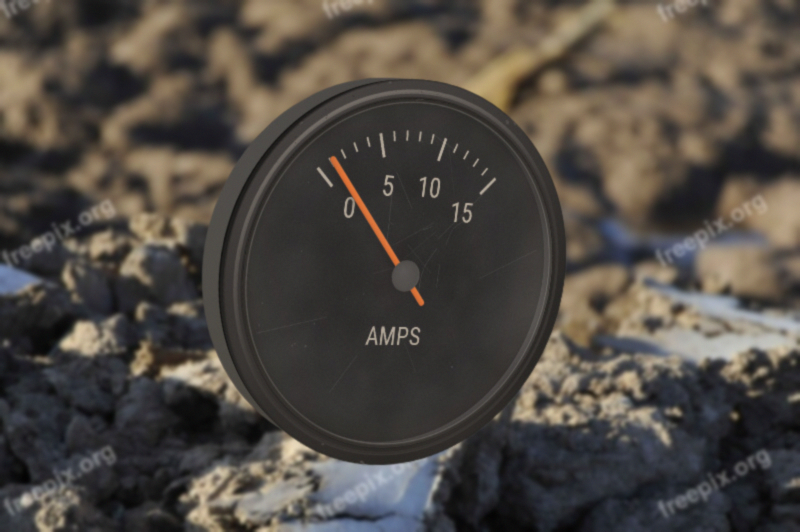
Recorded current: 1 A
